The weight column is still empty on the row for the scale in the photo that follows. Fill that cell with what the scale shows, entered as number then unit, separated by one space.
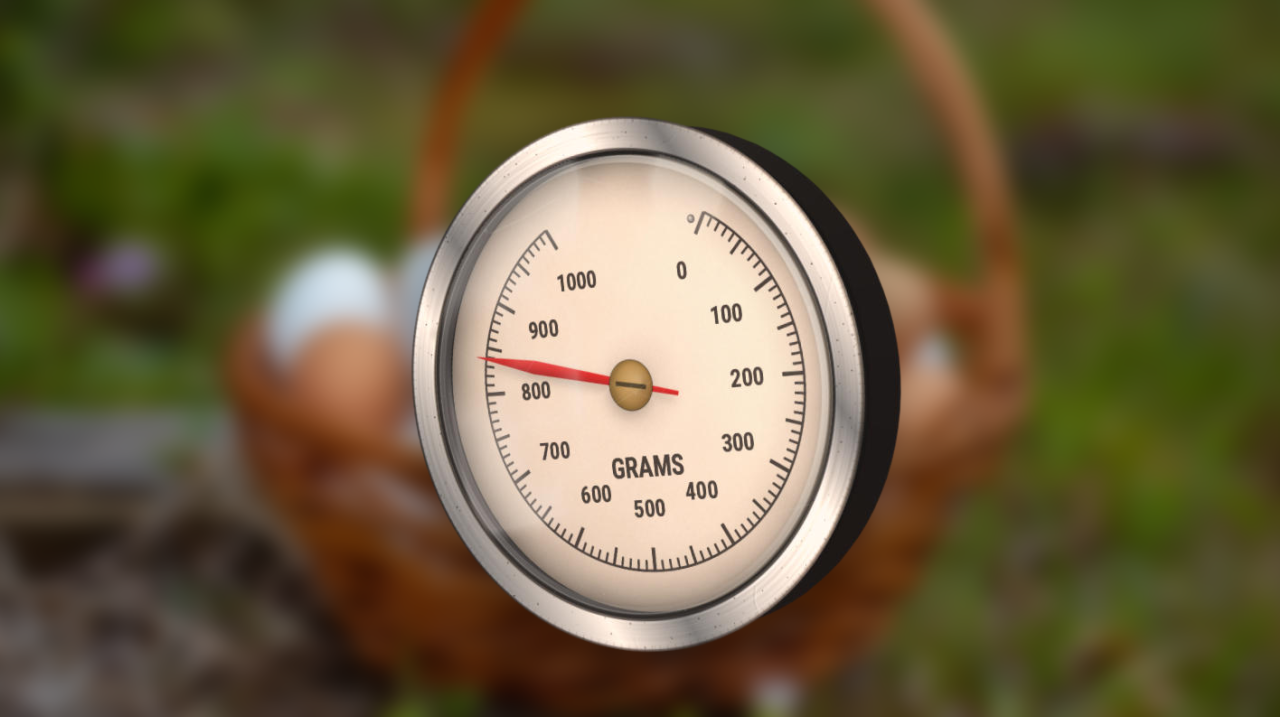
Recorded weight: 840 g
